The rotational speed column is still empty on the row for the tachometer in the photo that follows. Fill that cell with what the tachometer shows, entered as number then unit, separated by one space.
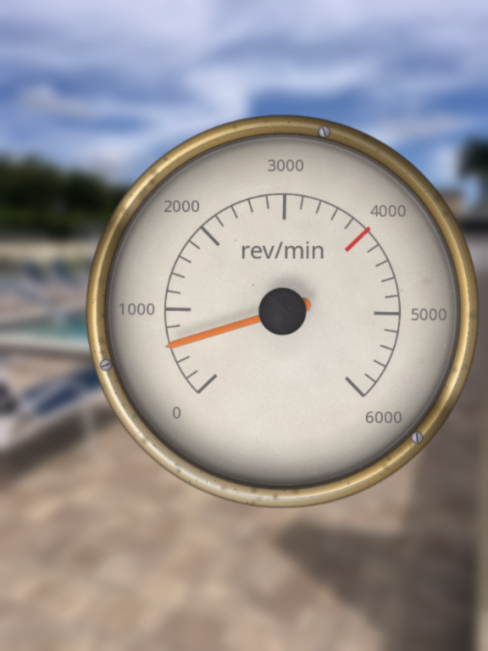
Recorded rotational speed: 600 rpm
